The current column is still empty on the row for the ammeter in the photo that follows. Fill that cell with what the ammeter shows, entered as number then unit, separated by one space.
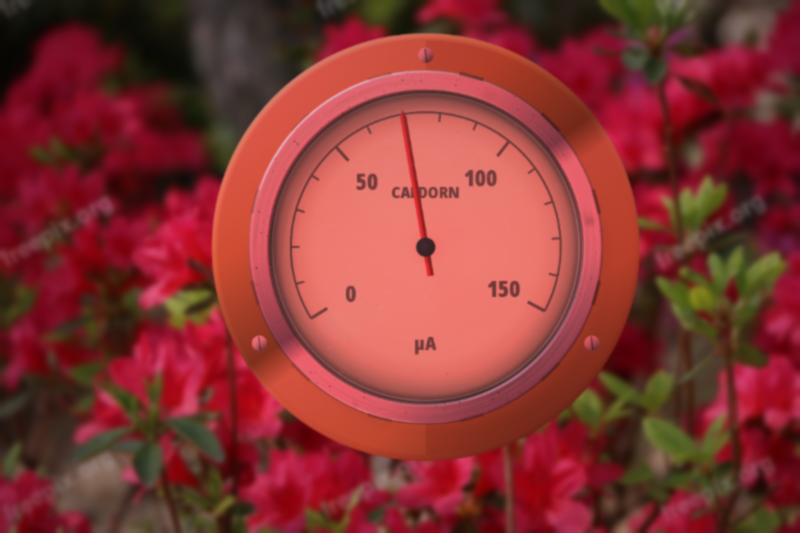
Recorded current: 70 µA
